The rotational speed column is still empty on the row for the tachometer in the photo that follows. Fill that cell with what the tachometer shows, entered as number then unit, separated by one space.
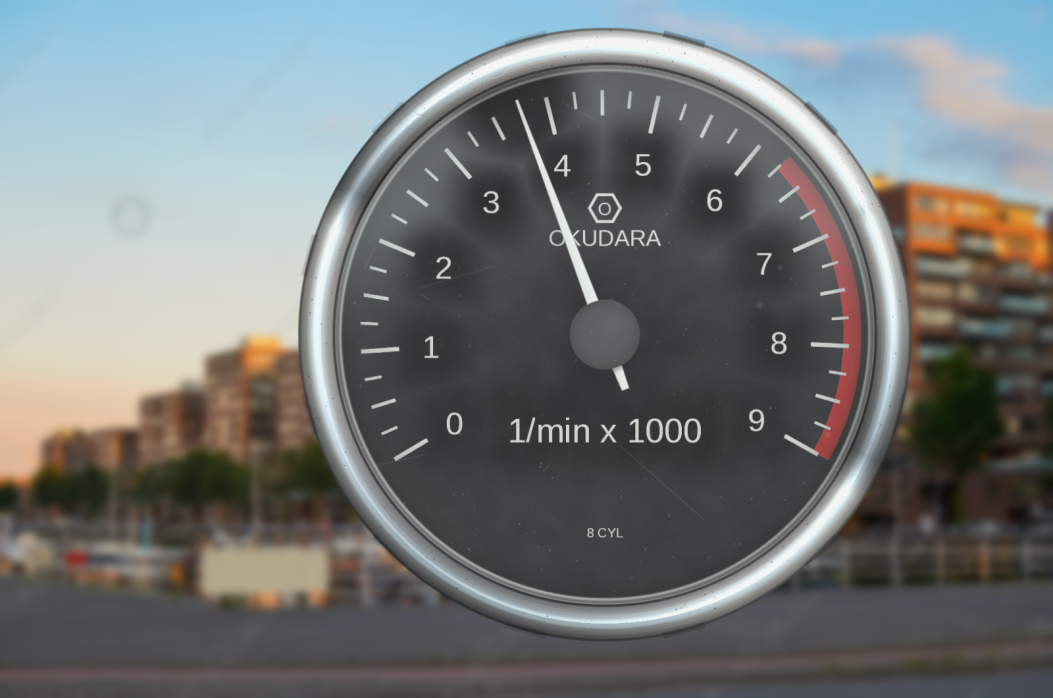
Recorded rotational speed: 3750 rpm
